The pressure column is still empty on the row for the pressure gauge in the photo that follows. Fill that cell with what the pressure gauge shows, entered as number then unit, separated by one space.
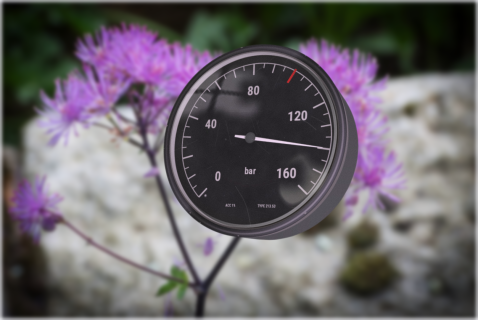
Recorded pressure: 140 bar
